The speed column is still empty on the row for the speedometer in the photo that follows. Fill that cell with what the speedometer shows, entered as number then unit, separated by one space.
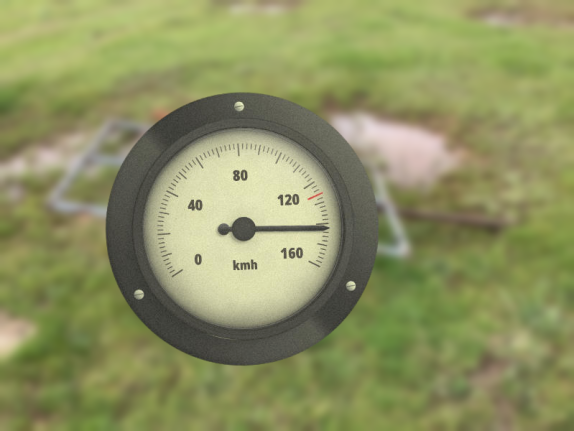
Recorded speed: 142 km/h
